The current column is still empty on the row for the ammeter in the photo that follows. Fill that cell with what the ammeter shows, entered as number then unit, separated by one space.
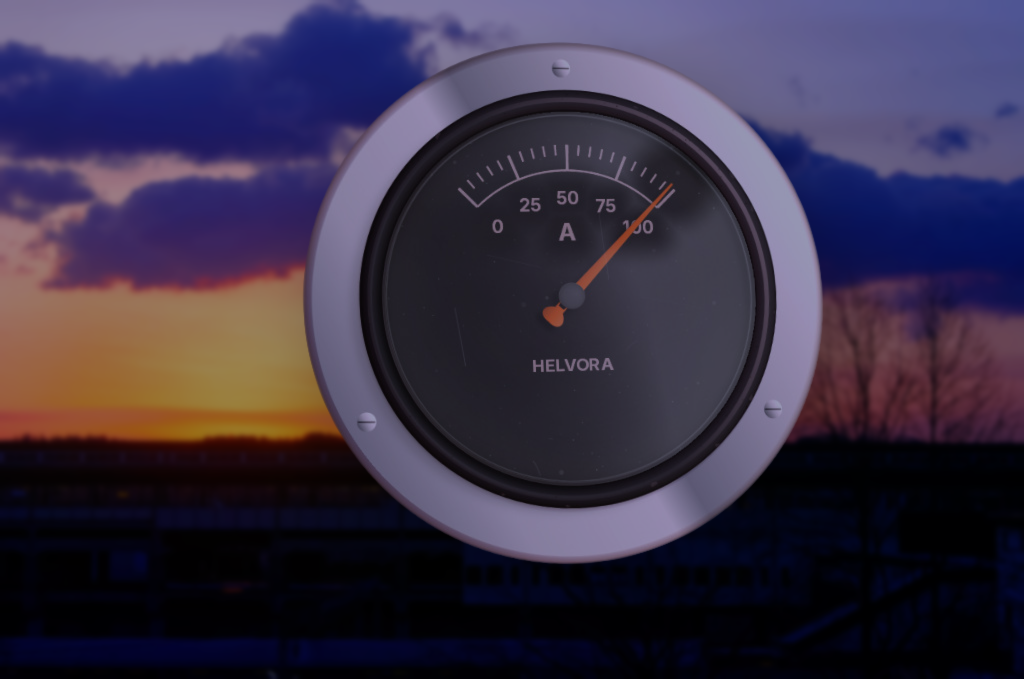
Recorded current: 97.5 A
